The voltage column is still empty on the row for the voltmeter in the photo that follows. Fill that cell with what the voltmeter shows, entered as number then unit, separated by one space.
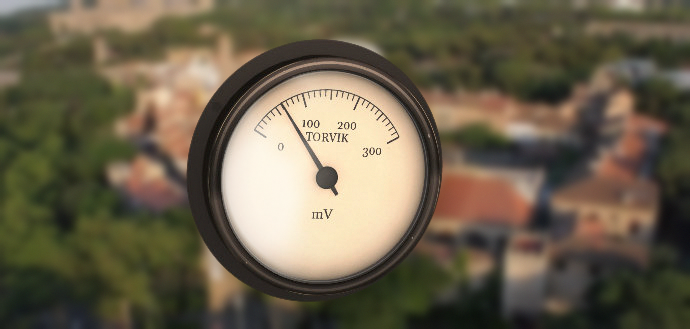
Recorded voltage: 60 mV
